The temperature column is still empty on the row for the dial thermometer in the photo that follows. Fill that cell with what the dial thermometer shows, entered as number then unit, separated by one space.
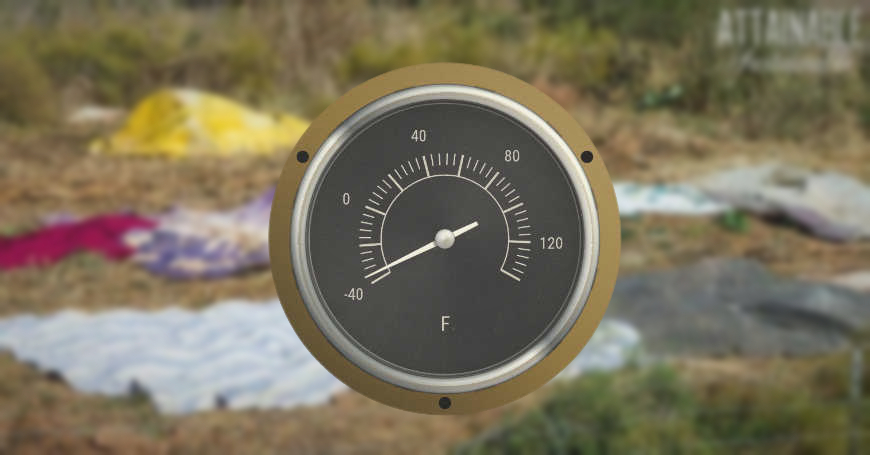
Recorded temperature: -36 °F
